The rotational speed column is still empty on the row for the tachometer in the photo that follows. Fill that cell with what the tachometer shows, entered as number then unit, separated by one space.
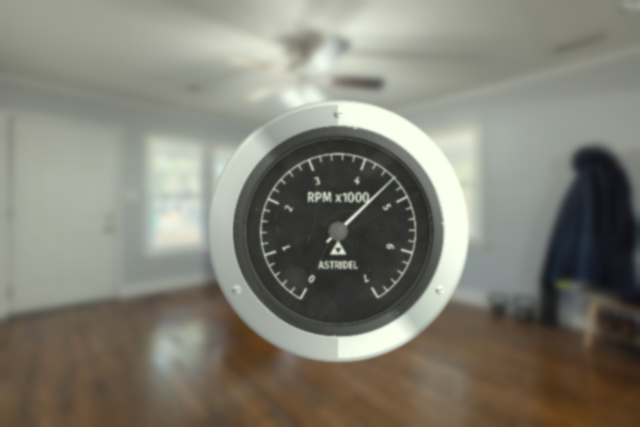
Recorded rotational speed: 4600 rpm
